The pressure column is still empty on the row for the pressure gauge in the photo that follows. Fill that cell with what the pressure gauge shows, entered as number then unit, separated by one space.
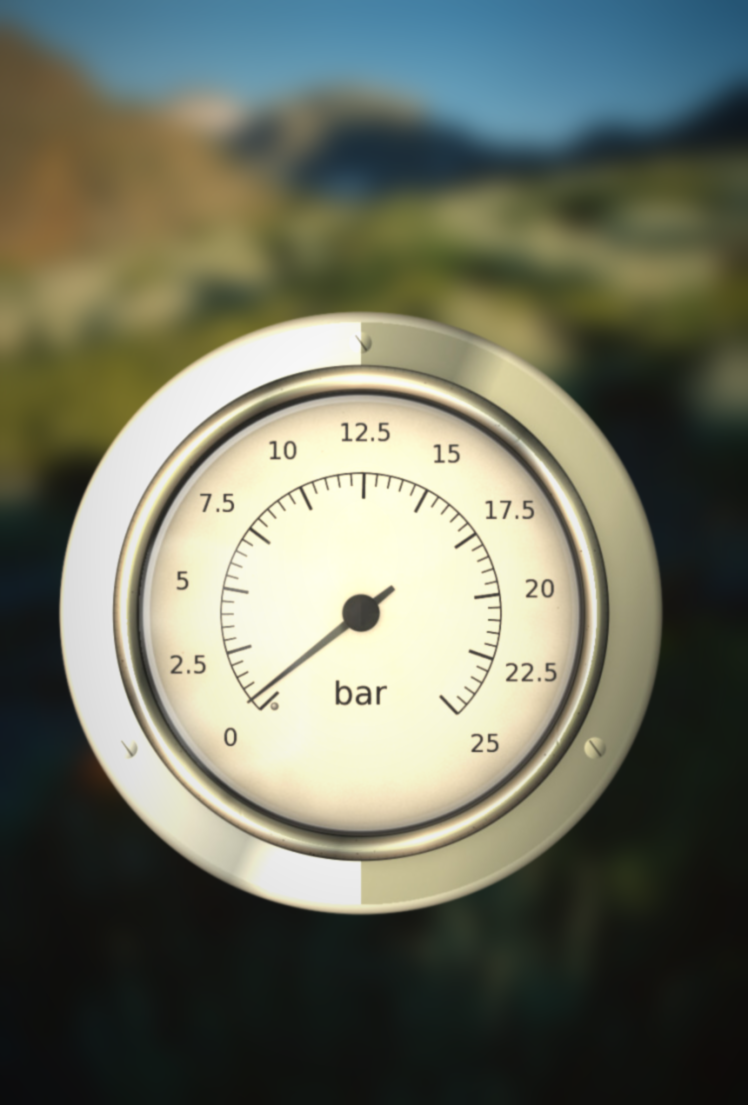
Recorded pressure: 0.5 bar
